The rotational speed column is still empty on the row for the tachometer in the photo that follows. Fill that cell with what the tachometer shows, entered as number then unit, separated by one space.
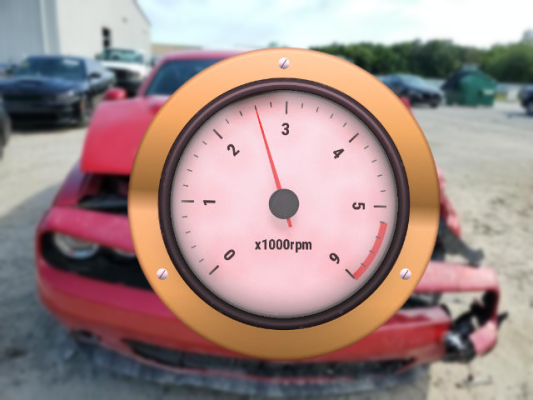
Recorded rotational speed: 2600 rpm
